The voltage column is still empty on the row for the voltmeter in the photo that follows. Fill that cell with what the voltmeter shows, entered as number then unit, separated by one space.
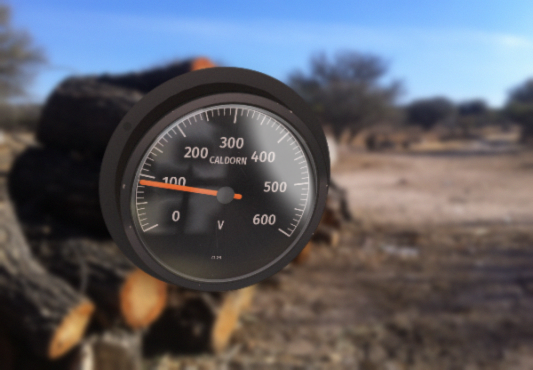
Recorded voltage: 90 V
